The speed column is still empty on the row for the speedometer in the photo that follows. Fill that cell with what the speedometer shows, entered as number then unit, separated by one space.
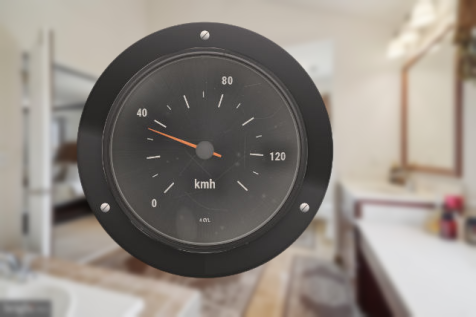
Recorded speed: 35 km/h
